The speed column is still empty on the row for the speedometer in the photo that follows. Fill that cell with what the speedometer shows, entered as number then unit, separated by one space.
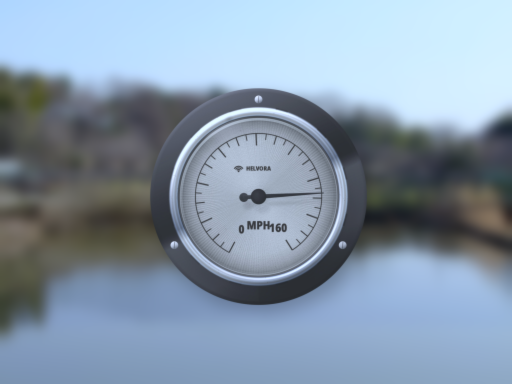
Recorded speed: 127.5 mph
